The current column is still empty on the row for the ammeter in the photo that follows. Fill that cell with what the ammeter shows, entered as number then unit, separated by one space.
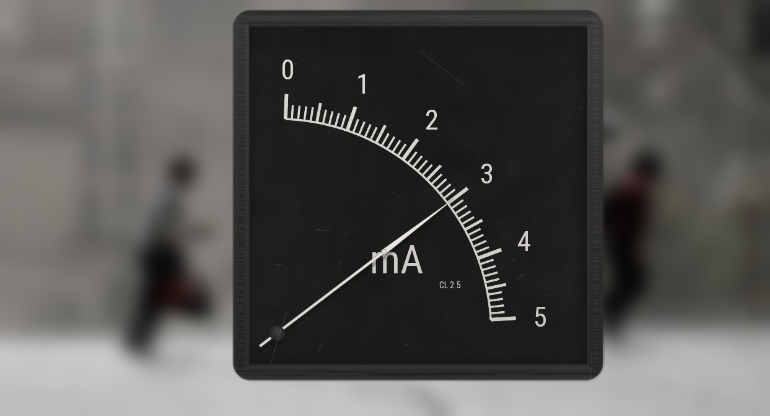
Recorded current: 3 mA
